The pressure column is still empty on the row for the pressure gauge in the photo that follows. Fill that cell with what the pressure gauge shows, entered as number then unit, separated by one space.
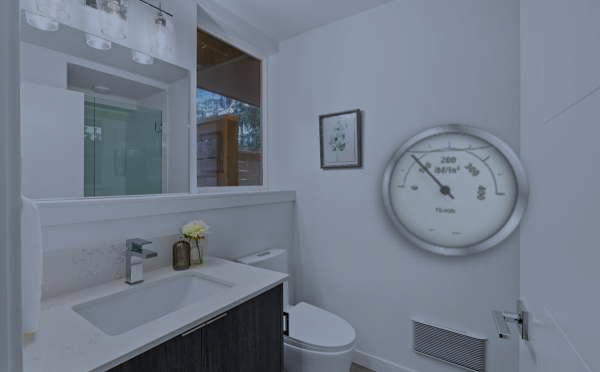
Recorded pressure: 100 psi
